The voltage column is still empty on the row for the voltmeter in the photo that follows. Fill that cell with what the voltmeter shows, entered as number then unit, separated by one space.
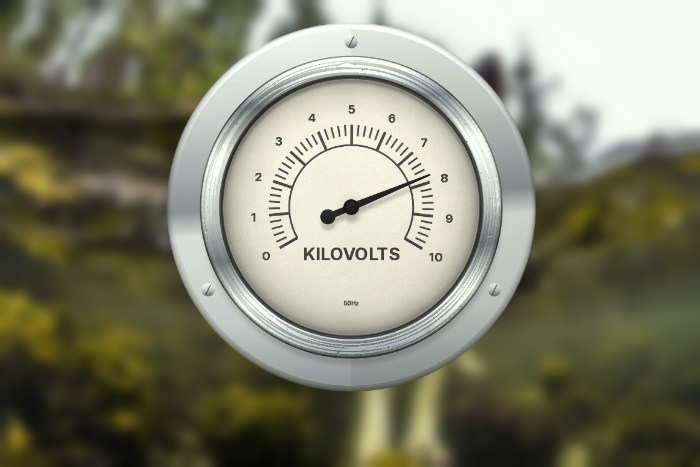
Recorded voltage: 7.8 kV
